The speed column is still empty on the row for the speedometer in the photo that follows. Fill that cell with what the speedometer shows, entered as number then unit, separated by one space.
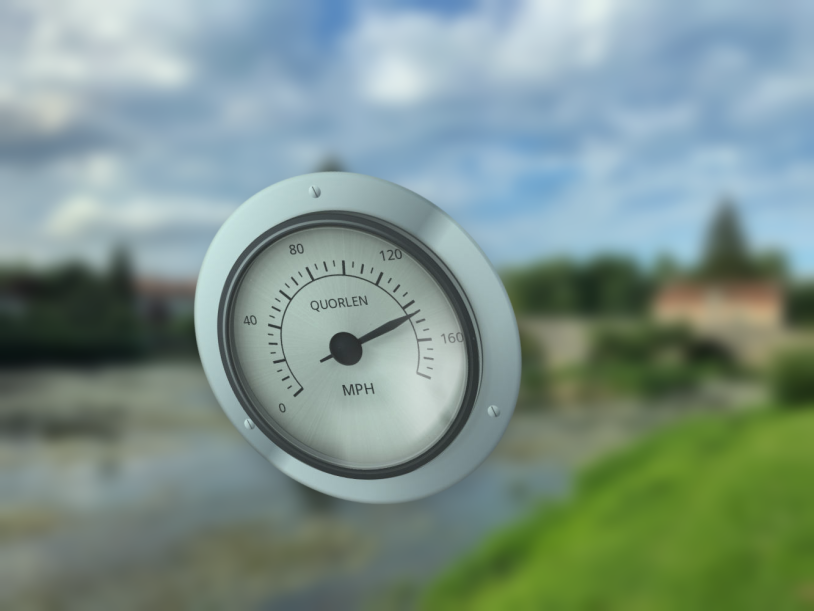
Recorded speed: 145 mph
